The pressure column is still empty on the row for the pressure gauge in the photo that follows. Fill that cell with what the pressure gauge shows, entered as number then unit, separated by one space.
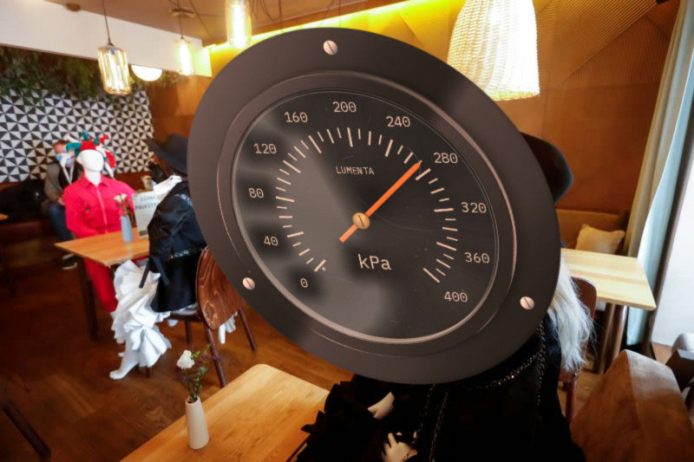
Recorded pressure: 270 kPa
